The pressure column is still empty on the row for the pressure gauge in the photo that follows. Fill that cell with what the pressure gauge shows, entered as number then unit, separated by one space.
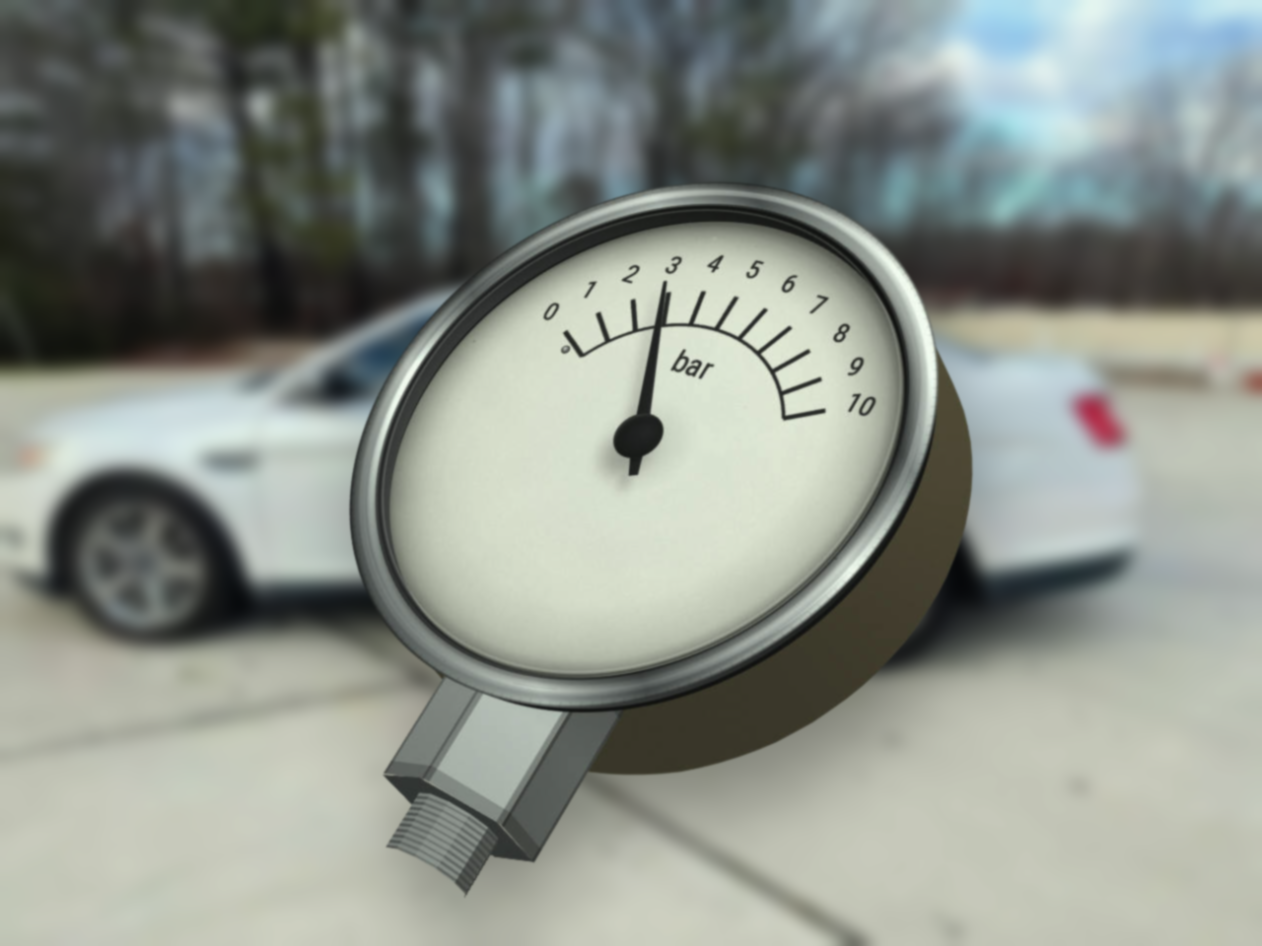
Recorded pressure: 3 bar
